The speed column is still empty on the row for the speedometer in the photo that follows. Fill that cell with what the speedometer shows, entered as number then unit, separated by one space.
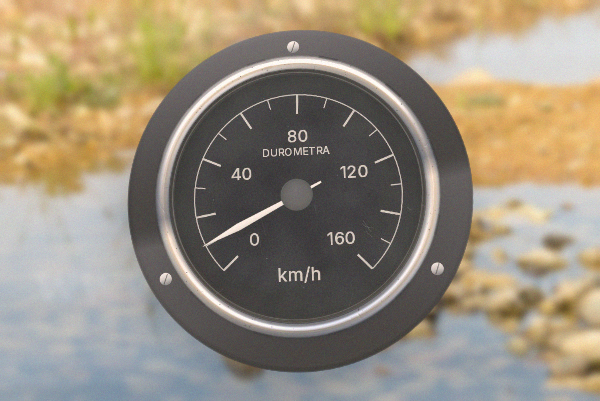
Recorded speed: 10 km/h
